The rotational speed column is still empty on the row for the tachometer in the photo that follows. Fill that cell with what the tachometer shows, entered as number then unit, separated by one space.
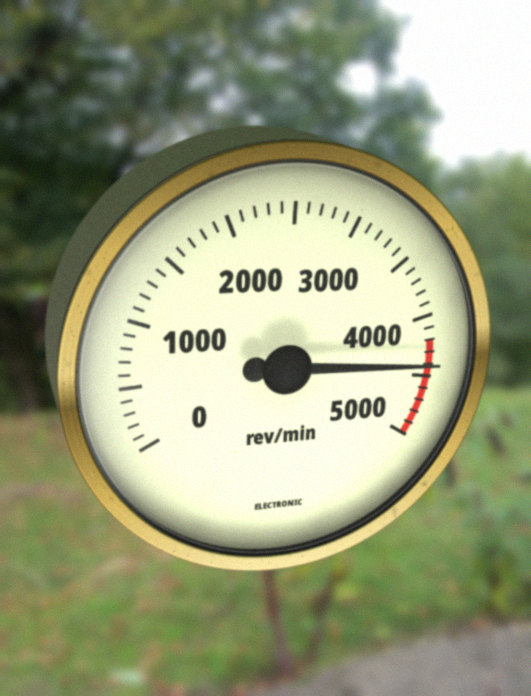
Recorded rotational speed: 4400 rpm
